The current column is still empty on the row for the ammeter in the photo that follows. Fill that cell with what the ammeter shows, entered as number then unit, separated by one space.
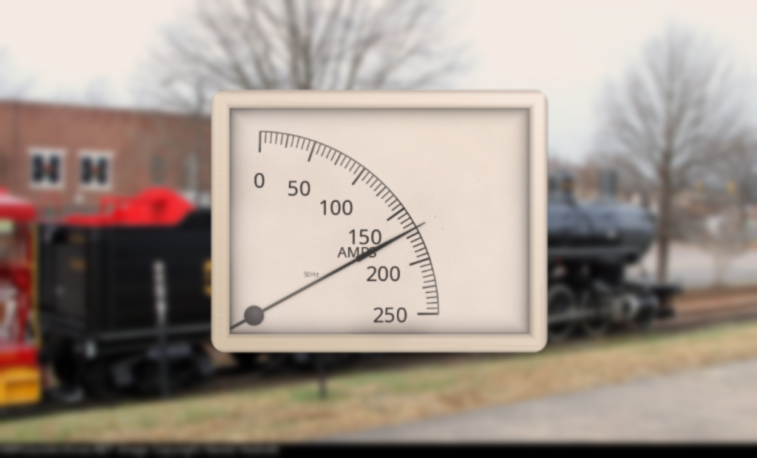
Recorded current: 170 A
